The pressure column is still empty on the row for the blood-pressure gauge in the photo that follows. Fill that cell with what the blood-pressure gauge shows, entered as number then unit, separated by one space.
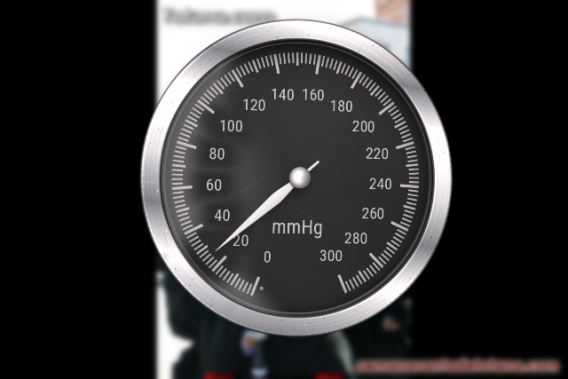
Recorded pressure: 26 mmHg
